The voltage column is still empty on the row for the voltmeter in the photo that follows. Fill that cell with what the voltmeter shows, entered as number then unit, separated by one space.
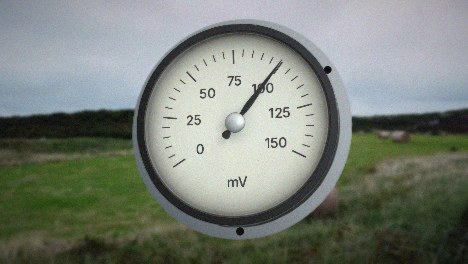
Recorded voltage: 100 mV
